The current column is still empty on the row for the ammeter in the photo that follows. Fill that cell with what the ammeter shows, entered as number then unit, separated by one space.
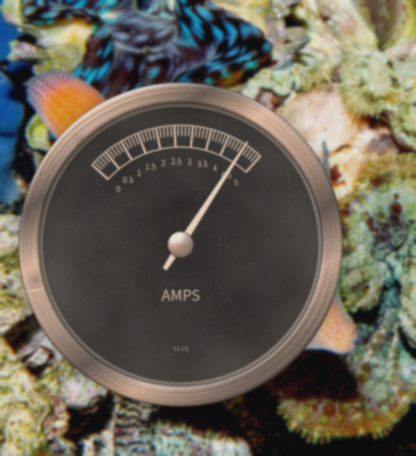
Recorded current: 4.5 A
